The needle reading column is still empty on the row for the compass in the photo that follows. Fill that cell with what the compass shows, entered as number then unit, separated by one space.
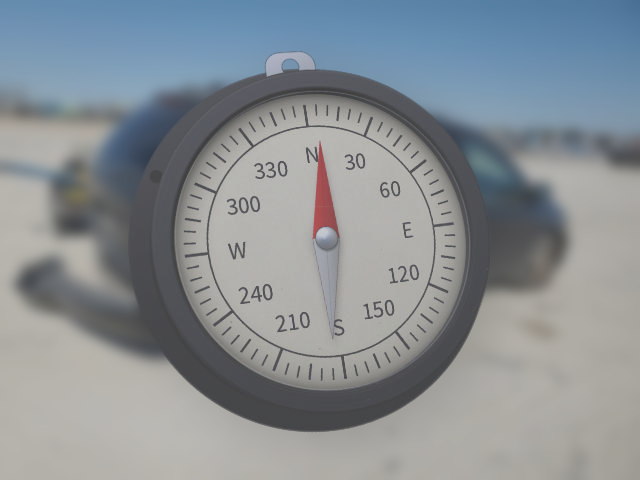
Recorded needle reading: 5 °
